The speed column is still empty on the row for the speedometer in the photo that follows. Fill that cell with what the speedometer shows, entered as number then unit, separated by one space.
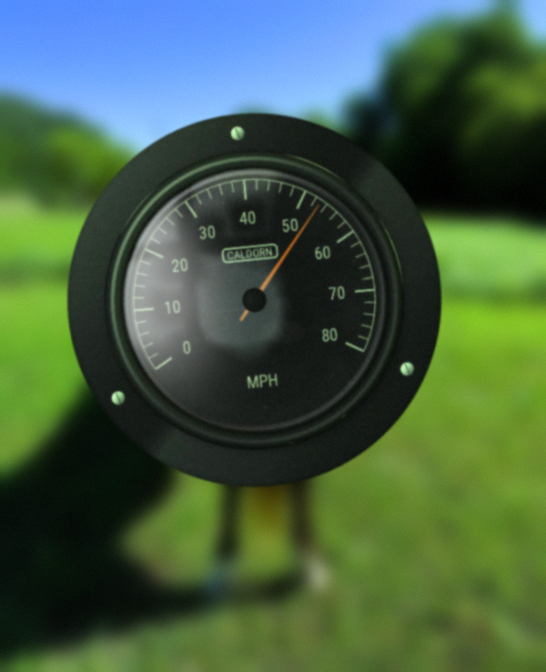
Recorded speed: 53 mph
